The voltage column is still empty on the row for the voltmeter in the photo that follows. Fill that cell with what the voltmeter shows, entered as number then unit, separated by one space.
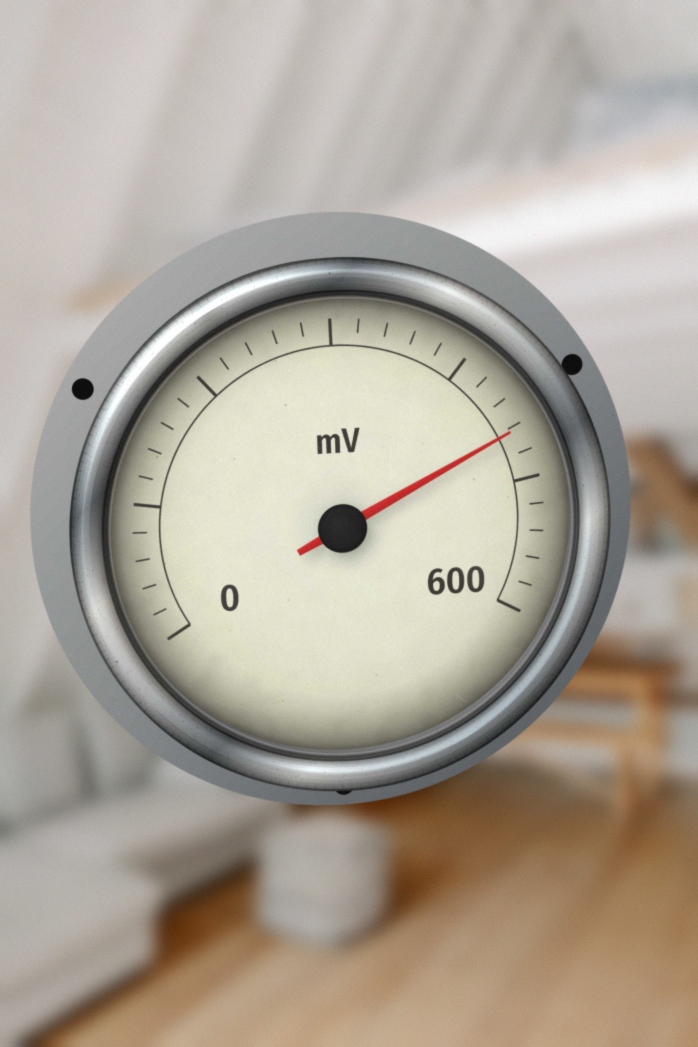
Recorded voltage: 460 mV
